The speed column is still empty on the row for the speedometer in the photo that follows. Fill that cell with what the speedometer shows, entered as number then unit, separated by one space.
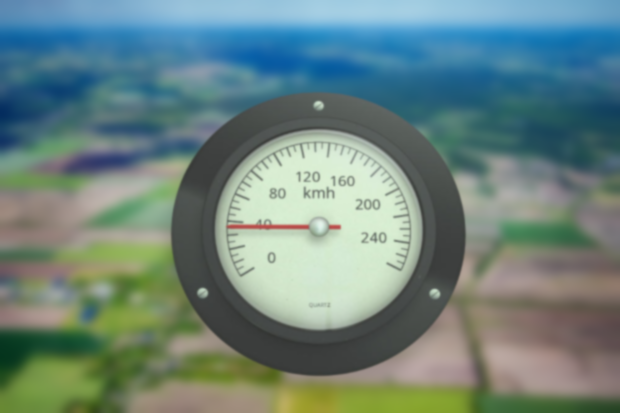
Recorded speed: 35 km/h
